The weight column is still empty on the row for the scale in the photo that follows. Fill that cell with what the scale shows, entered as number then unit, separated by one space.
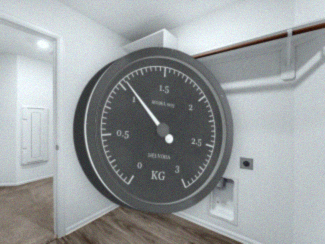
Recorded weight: 1.05 kg
